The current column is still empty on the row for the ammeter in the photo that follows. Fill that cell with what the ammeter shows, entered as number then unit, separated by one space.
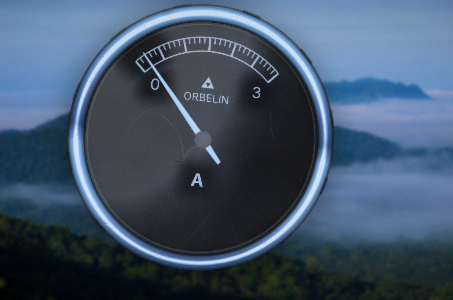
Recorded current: 0.2 A
